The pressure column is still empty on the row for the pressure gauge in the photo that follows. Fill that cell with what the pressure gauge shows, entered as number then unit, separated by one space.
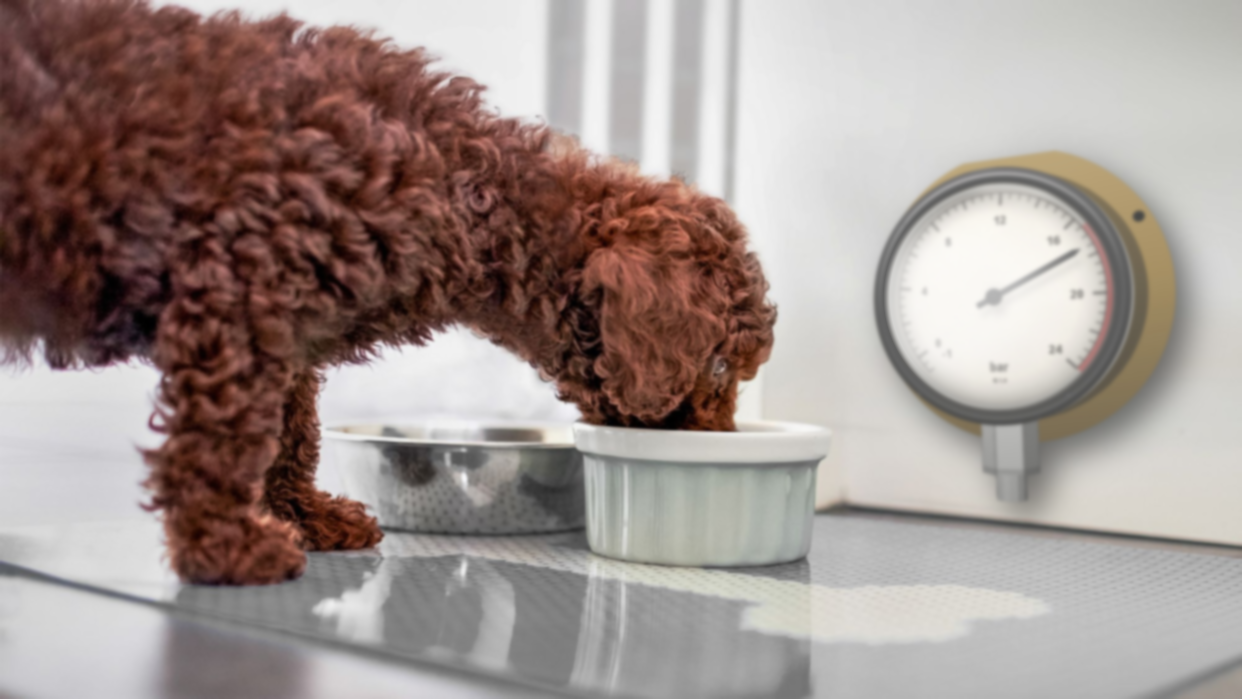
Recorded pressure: 17.5 bar
